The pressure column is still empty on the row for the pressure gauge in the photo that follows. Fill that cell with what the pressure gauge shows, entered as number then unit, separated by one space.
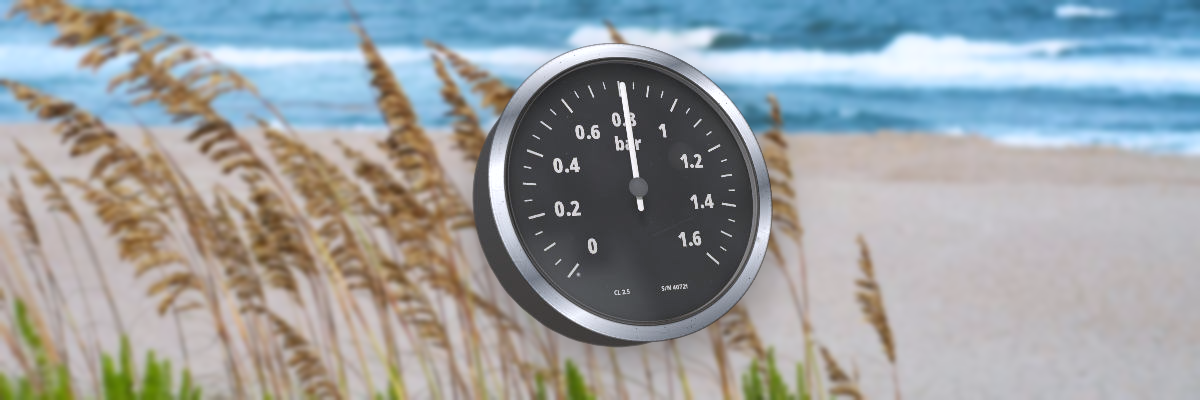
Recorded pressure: 0.8 bar
